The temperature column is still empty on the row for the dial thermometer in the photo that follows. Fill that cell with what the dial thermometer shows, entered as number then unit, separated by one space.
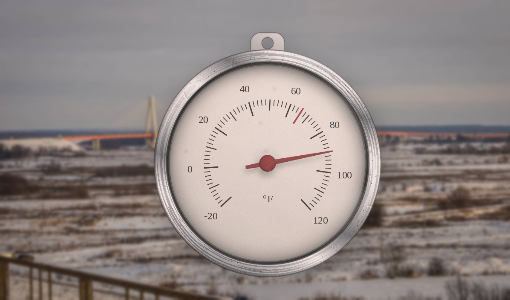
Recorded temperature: 90 °F
